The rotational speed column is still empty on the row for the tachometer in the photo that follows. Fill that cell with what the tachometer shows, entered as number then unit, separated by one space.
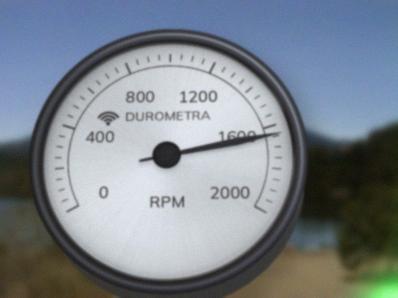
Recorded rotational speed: 1650 rpm
